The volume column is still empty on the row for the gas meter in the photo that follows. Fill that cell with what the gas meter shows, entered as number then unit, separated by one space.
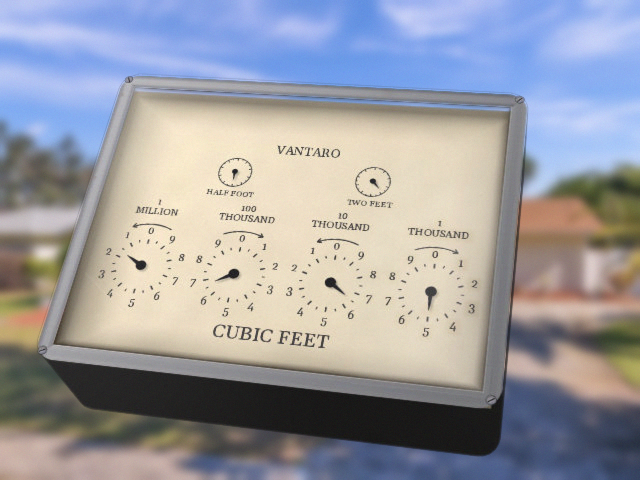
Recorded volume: 166500 ft³
